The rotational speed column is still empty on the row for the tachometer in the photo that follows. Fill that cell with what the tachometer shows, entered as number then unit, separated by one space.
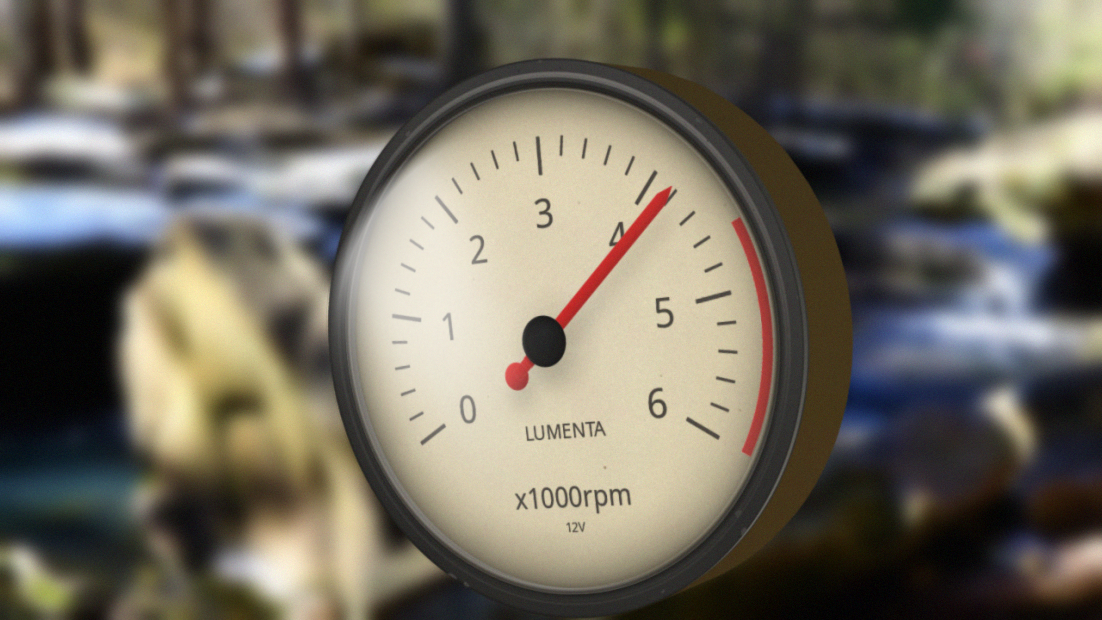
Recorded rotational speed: 4200 rpm
